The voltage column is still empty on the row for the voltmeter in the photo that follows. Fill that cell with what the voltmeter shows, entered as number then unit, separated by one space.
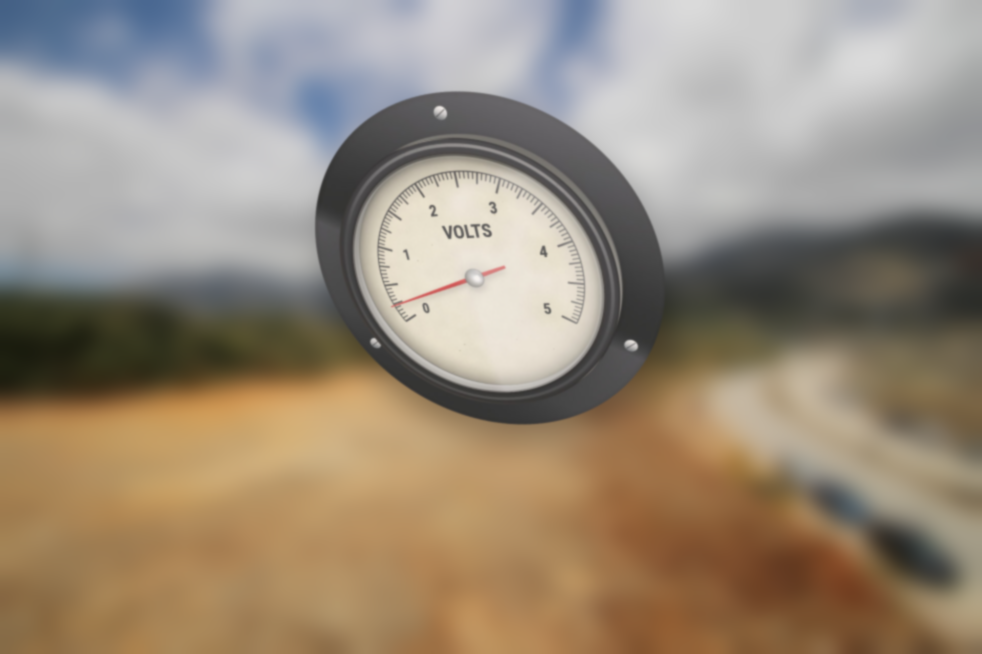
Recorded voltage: 0.25 V
